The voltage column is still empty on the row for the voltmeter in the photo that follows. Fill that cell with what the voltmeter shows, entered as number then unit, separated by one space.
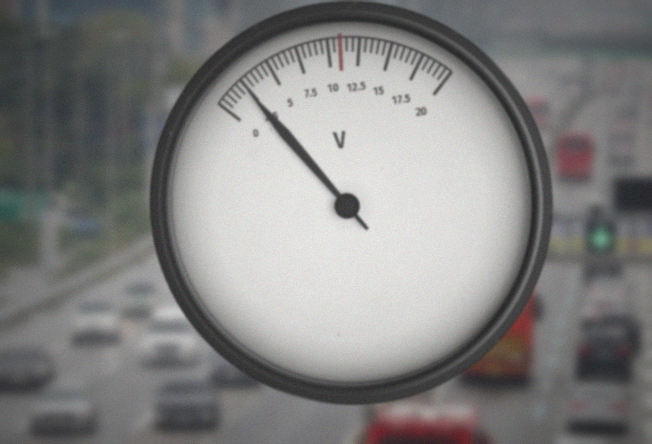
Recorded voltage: 2.5 V
